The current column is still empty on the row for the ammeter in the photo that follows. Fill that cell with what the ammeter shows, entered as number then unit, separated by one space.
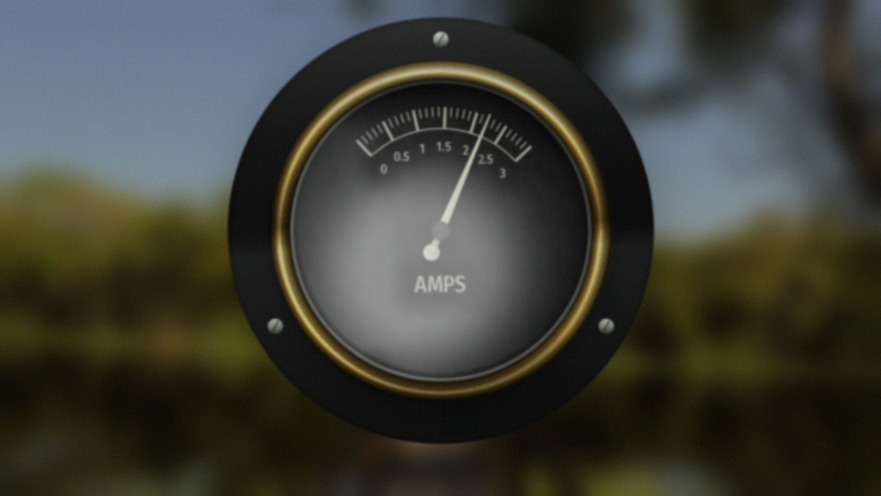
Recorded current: 2.2 A
